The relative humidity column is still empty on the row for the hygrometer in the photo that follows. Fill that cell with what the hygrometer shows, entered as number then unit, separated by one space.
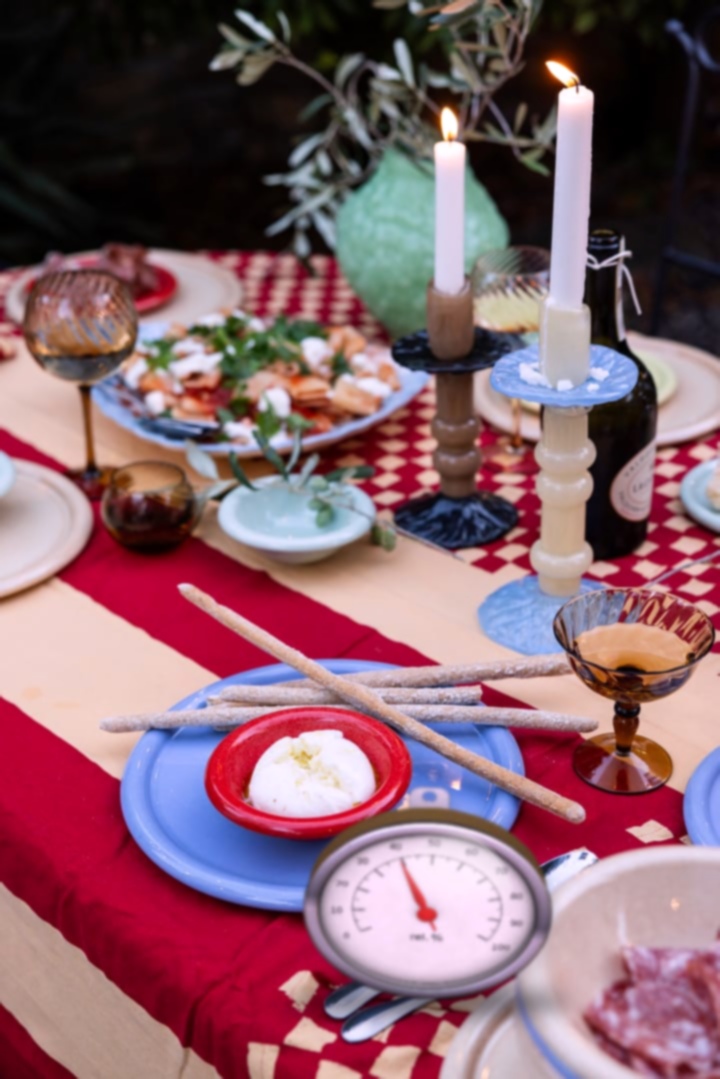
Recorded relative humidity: 40 %
